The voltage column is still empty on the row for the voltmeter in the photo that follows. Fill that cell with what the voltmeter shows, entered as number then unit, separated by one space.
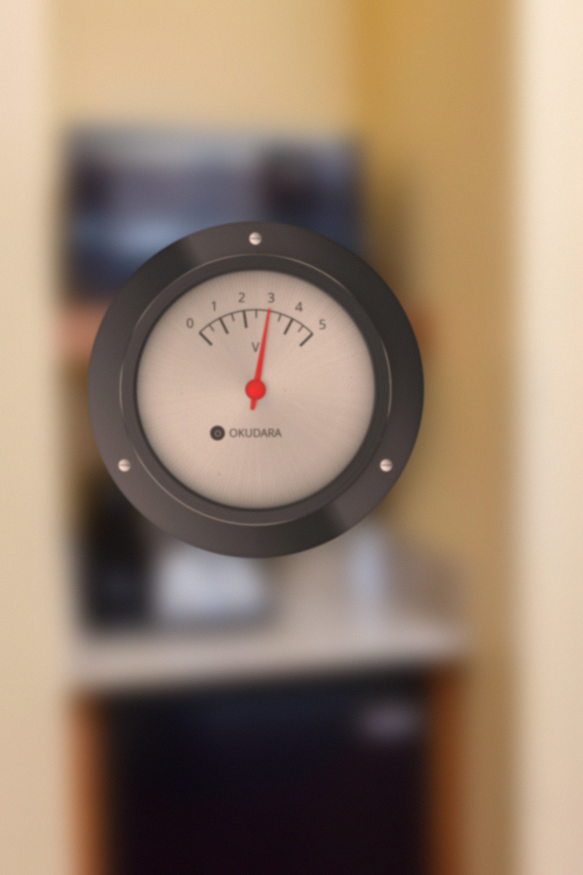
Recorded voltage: 3 V
